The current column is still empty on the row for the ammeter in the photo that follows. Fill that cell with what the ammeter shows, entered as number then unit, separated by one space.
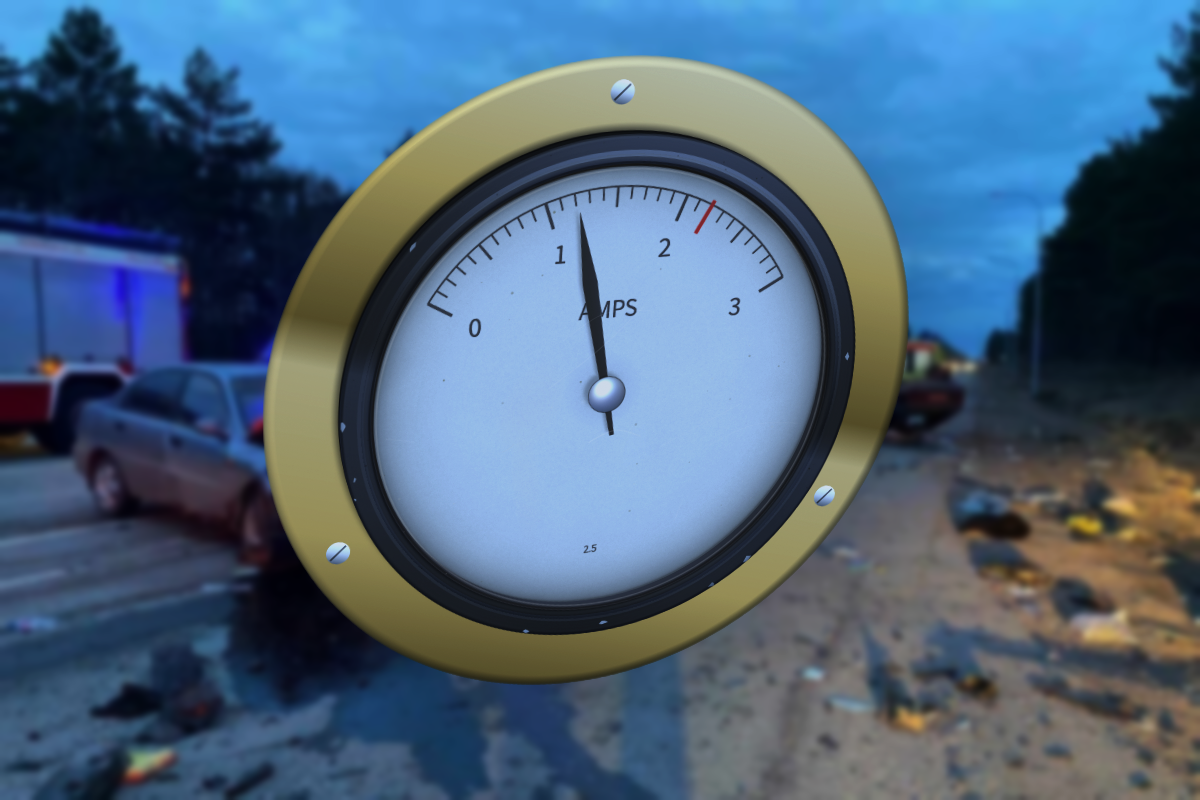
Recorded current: 1.2 A
